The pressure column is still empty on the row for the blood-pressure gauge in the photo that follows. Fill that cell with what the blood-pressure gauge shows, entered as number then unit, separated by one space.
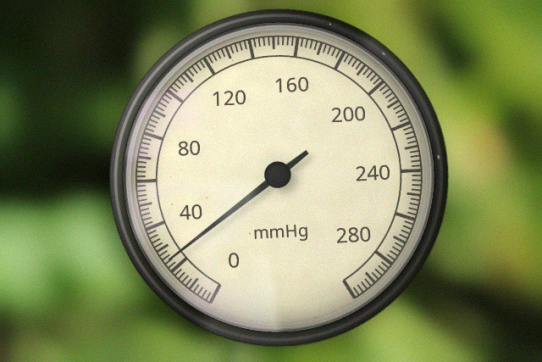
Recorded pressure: 24 mmHg
